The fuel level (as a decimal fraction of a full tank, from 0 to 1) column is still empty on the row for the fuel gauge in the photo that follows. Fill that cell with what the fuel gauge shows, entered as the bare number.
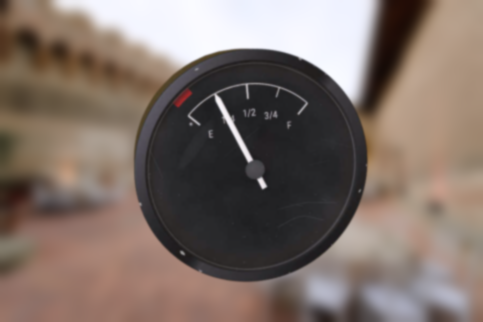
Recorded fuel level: 0.25
